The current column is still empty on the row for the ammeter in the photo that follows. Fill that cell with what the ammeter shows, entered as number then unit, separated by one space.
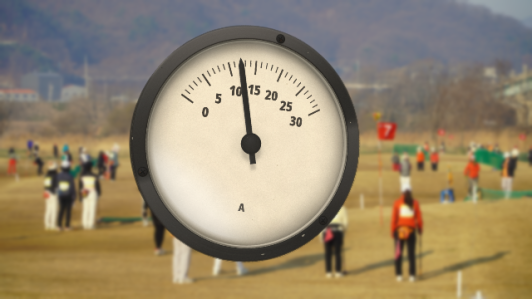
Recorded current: 12 A
